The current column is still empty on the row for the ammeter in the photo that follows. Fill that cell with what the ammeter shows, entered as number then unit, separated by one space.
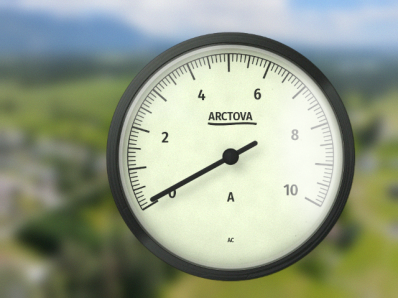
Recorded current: 0.1 A
